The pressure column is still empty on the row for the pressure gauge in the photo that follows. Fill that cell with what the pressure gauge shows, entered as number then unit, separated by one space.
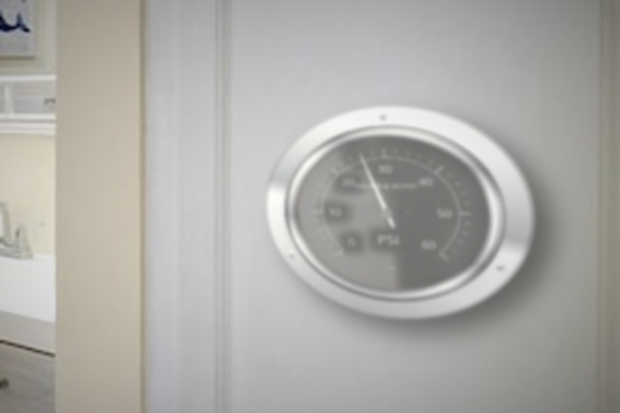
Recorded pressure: 26 psi
